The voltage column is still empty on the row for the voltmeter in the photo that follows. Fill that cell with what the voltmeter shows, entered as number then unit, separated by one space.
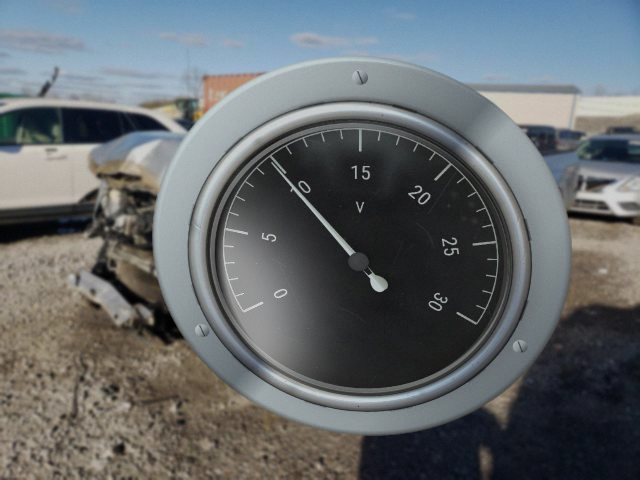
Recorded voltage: 10 V
